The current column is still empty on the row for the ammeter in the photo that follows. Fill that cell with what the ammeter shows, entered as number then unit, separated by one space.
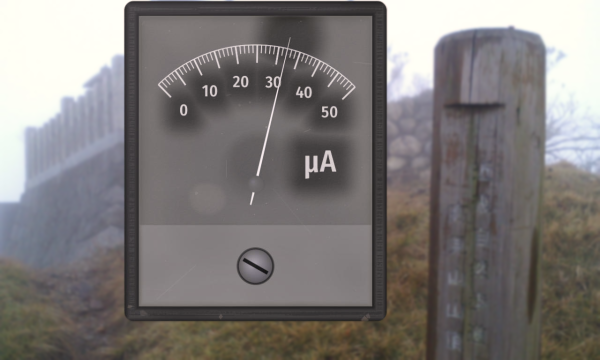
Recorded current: 32 µA
